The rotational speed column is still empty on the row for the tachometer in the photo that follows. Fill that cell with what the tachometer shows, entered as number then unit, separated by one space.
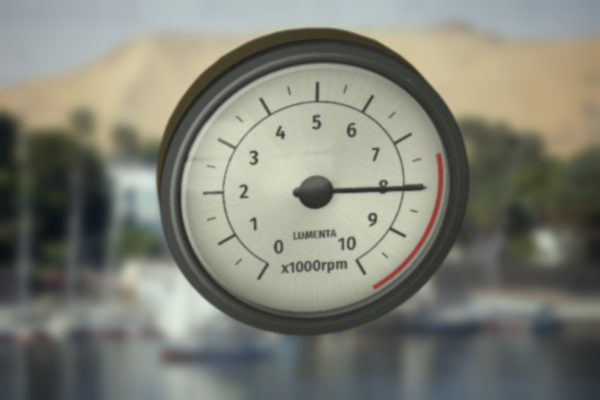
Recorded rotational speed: 8000 rpm
